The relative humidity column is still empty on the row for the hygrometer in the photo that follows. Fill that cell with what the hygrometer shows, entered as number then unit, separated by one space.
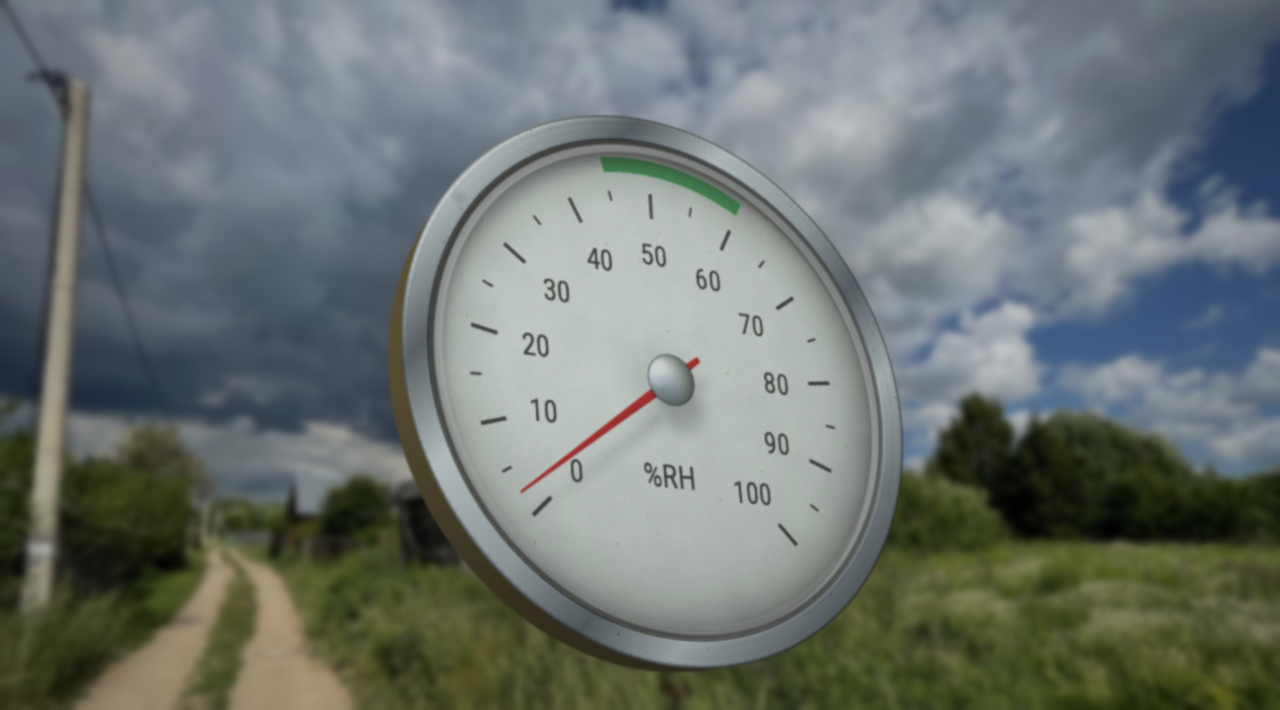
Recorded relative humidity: 2.5 %
